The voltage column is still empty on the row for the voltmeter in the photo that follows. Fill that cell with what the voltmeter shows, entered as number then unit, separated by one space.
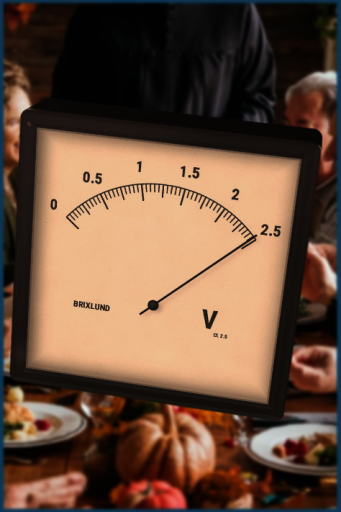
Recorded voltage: 2.45 V
